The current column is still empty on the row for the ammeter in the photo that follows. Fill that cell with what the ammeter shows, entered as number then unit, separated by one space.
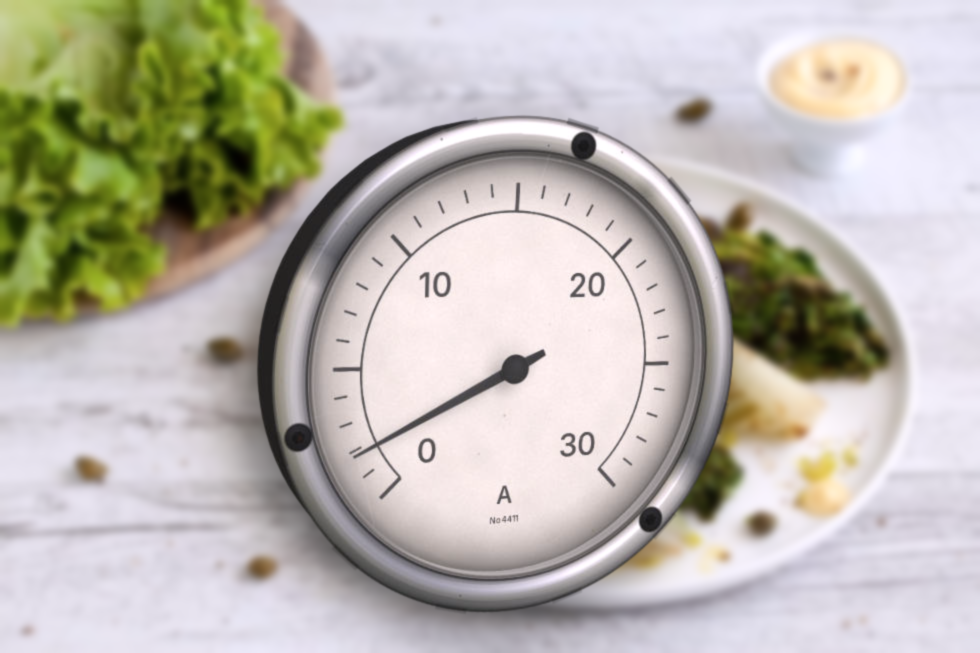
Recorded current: 2 A
